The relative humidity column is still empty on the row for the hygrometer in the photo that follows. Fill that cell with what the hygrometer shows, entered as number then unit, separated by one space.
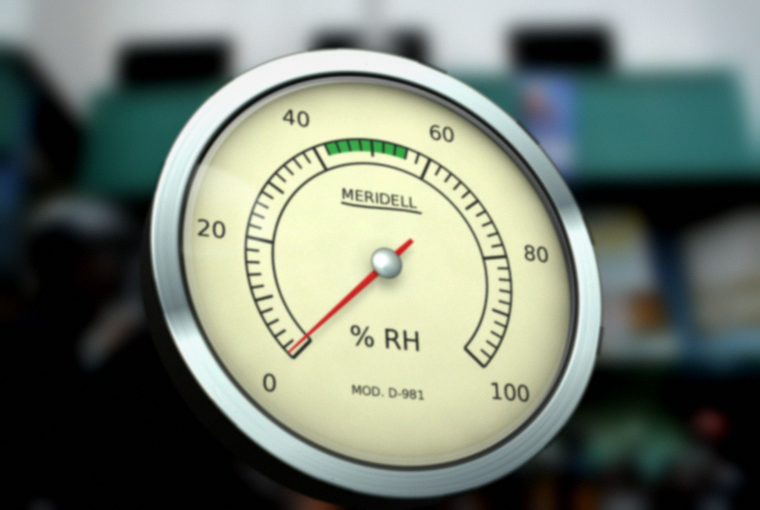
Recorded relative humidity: 1 %
